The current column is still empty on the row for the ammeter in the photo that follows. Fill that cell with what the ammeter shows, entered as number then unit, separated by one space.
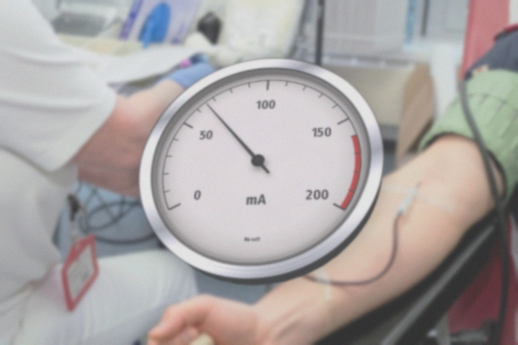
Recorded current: 65 mA
